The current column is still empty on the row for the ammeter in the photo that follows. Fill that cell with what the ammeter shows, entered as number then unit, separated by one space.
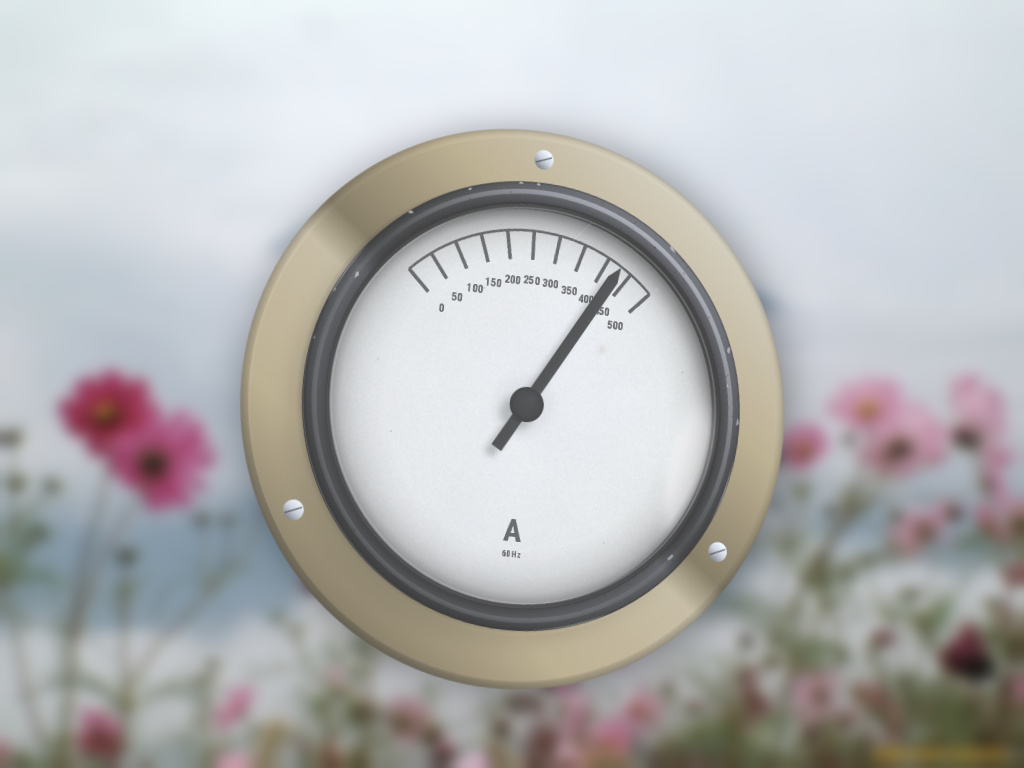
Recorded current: 425 A
